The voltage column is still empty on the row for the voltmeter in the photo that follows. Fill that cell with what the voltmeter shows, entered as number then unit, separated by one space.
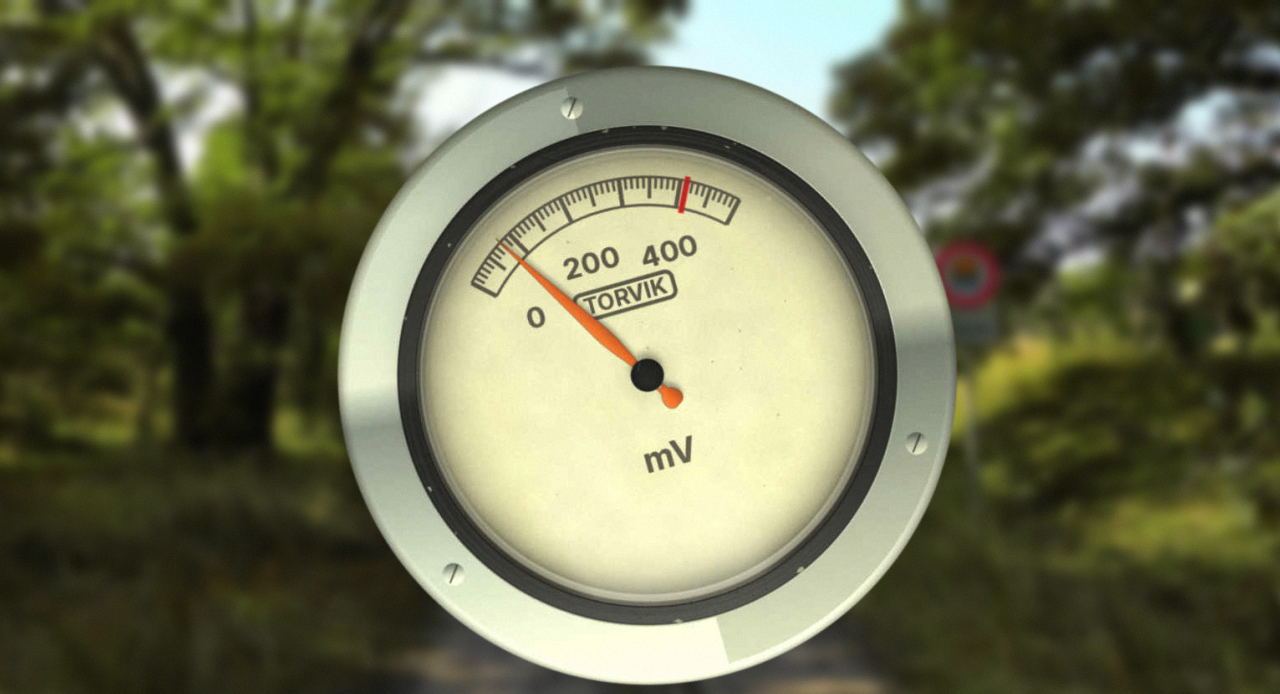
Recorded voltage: 80 mV
